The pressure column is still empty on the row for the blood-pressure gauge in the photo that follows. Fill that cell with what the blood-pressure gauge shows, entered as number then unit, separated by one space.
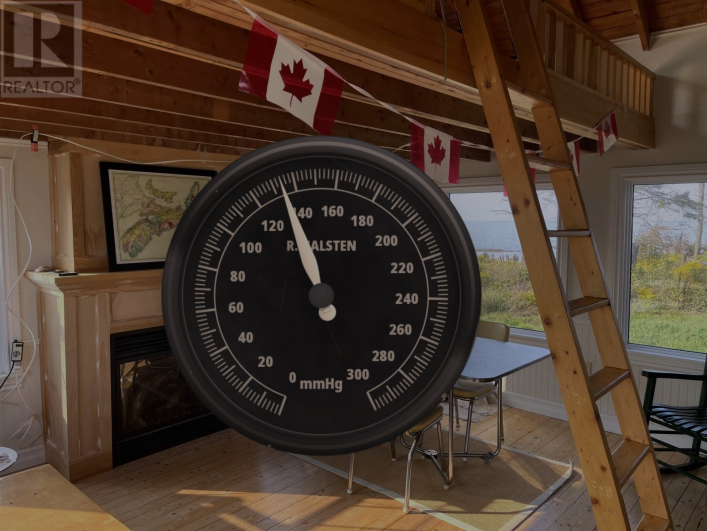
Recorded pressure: 134 mmHg
